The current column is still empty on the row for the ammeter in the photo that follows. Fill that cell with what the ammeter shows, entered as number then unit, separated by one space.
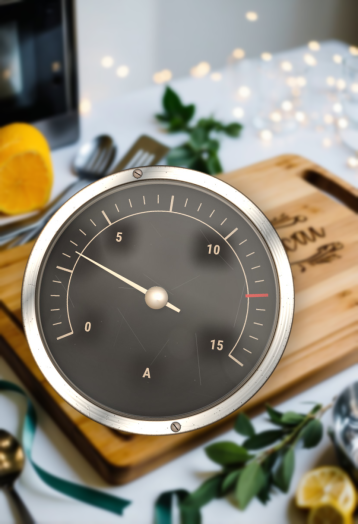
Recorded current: 3.25 A
